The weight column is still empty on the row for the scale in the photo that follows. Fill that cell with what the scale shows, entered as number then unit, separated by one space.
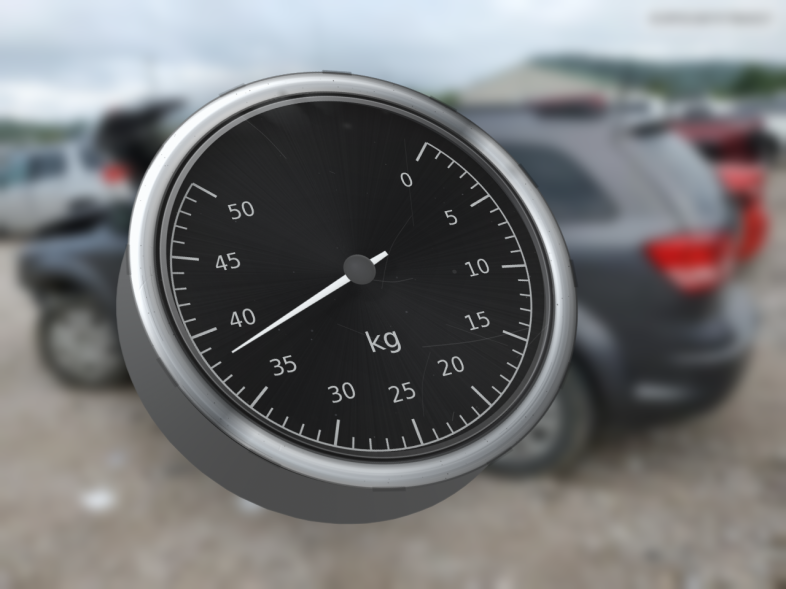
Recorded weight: 38 kg
